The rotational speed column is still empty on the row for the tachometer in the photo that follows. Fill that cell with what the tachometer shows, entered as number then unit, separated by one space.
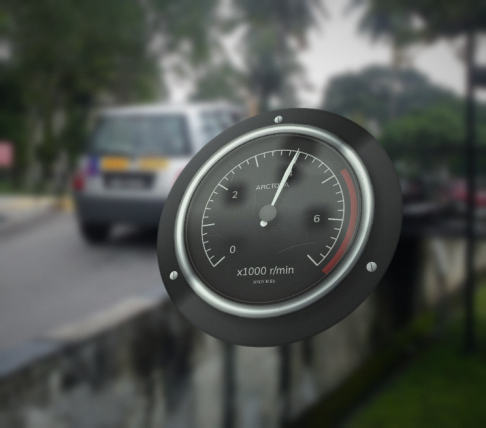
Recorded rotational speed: 4000 rpm
